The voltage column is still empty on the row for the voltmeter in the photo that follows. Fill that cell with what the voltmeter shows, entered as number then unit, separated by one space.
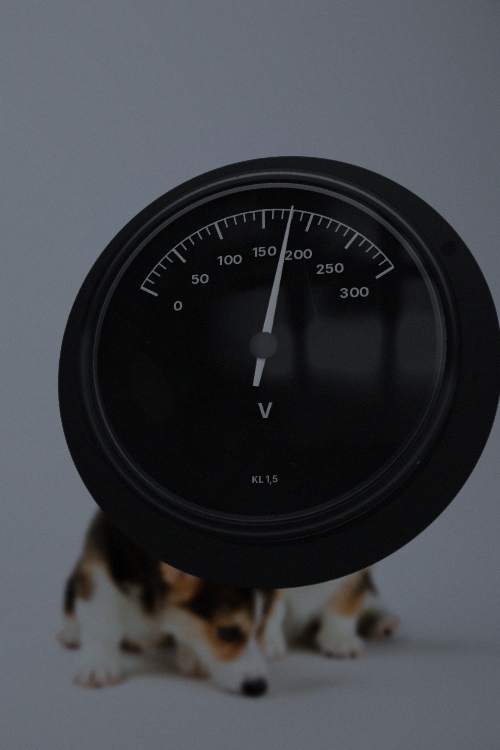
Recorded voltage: 180 V
